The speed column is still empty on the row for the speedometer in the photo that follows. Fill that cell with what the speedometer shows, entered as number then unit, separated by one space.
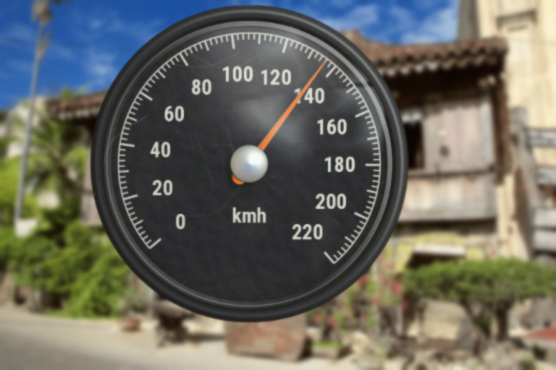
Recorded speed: 136 km/h
